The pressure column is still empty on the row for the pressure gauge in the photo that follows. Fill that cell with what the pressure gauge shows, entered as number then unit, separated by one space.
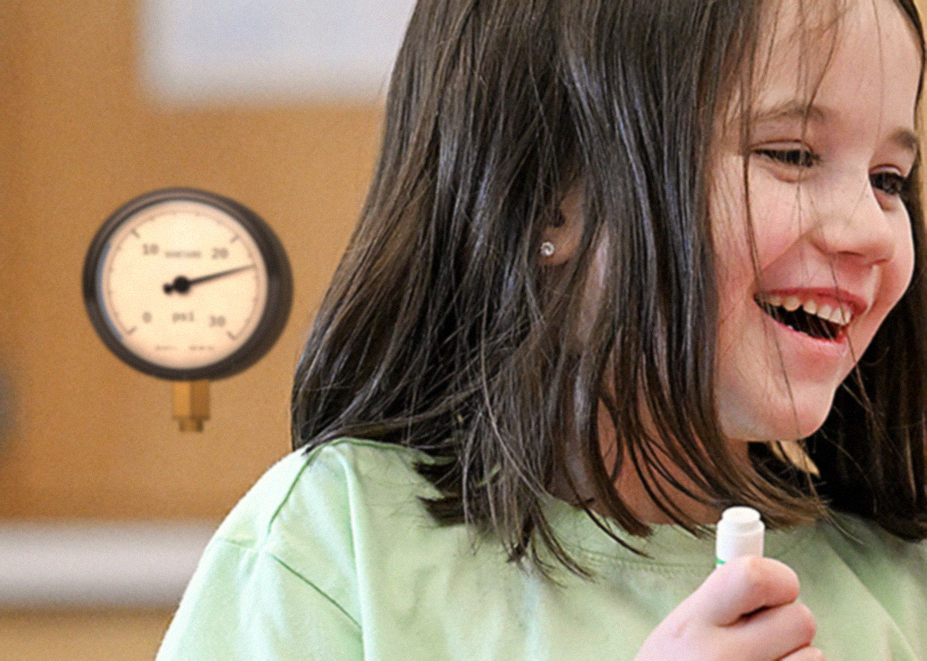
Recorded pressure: 23 psi
